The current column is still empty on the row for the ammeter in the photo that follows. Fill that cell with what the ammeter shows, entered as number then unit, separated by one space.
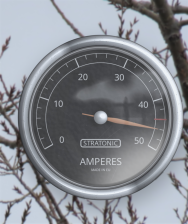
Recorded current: 46 A
